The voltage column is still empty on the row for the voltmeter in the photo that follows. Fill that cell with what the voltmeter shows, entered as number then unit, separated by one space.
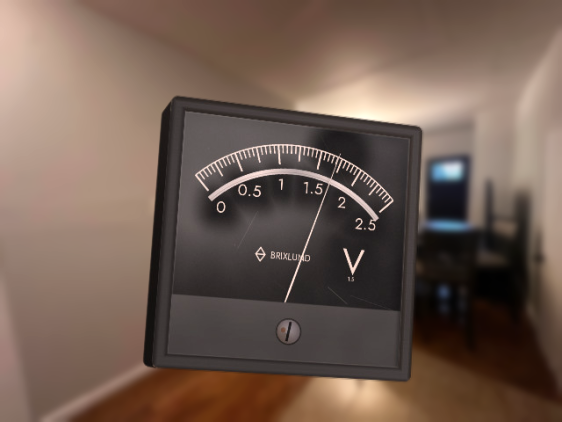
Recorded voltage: 1.7 V
